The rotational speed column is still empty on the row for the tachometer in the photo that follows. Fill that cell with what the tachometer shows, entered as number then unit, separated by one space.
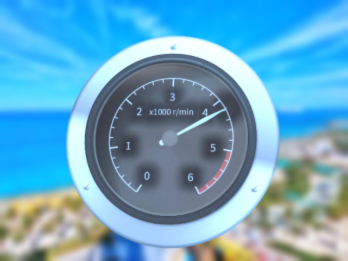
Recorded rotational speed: 4200 rpm
